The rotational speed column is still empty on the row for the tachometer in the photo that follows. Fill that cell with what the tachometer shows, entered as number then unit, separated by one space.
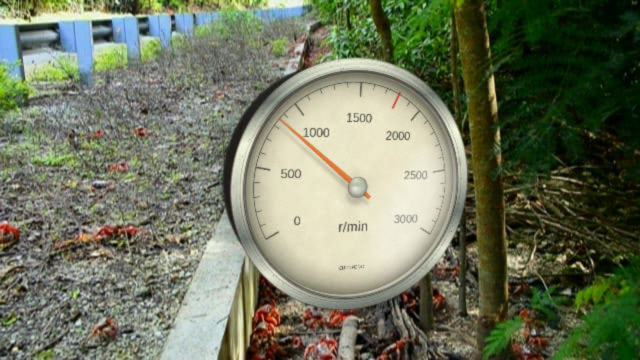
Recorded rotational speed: 850 rpm
